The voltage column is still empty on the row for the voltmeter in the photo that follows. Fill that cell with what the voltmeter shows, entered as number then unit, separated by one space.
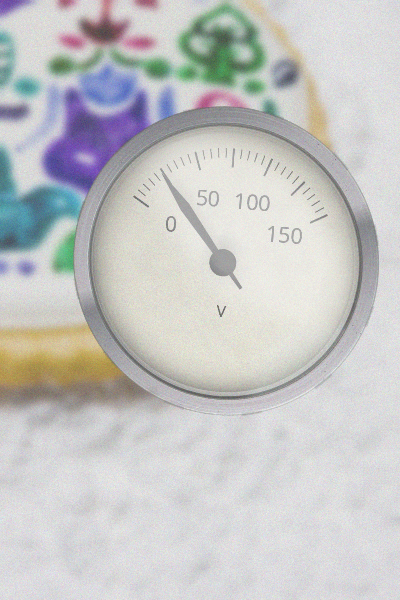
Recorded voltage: 25 V
